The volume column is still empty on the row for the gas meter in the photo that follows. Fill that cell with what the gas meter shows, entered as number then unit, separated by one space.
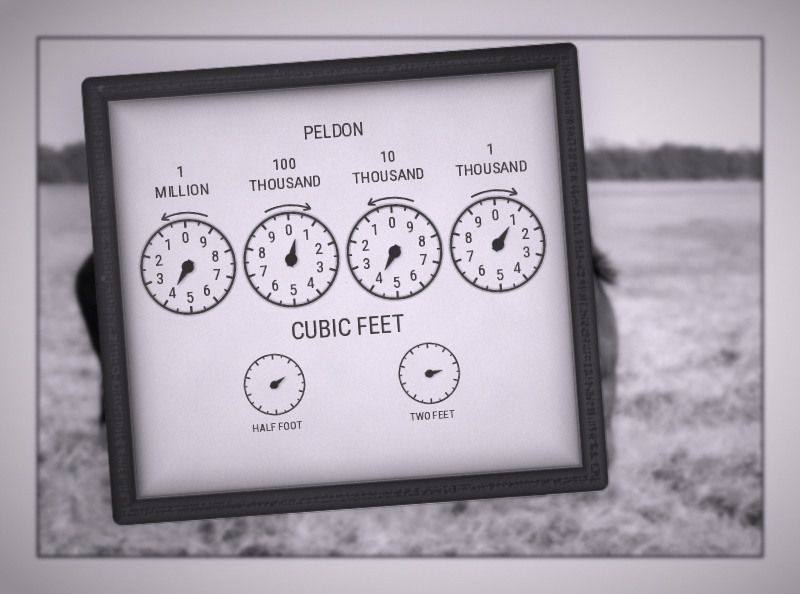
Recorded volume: 404100 ft³
